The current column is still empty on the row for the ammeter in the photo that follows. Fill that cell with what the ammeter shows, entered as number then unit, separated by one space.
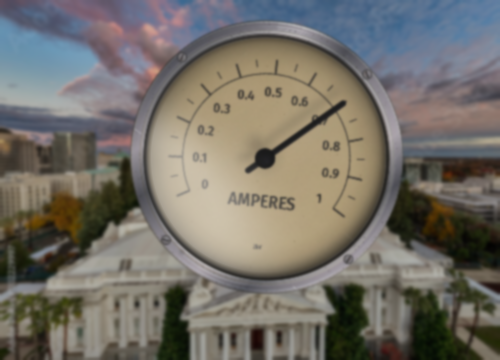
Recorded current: 0.7 A
